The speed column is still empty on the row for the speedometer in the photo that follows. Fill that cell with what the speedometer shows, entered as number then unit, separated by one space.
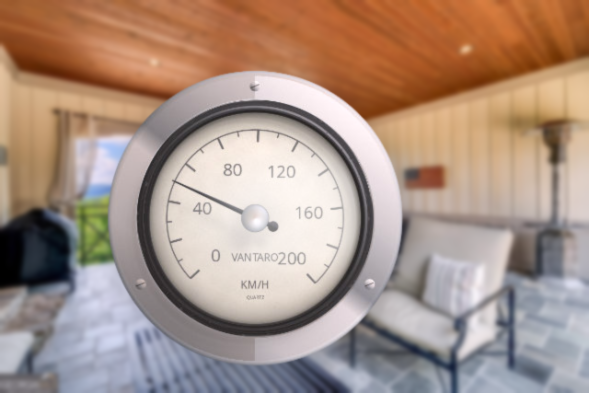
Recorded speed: 50 km/h
